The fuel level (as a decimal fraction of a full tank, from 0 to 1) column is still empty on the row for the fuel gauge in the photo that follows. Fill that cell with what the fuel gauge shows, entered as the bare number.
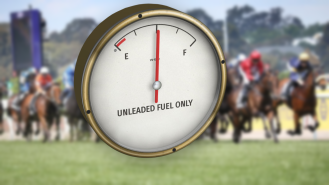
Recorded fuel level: 0.5
